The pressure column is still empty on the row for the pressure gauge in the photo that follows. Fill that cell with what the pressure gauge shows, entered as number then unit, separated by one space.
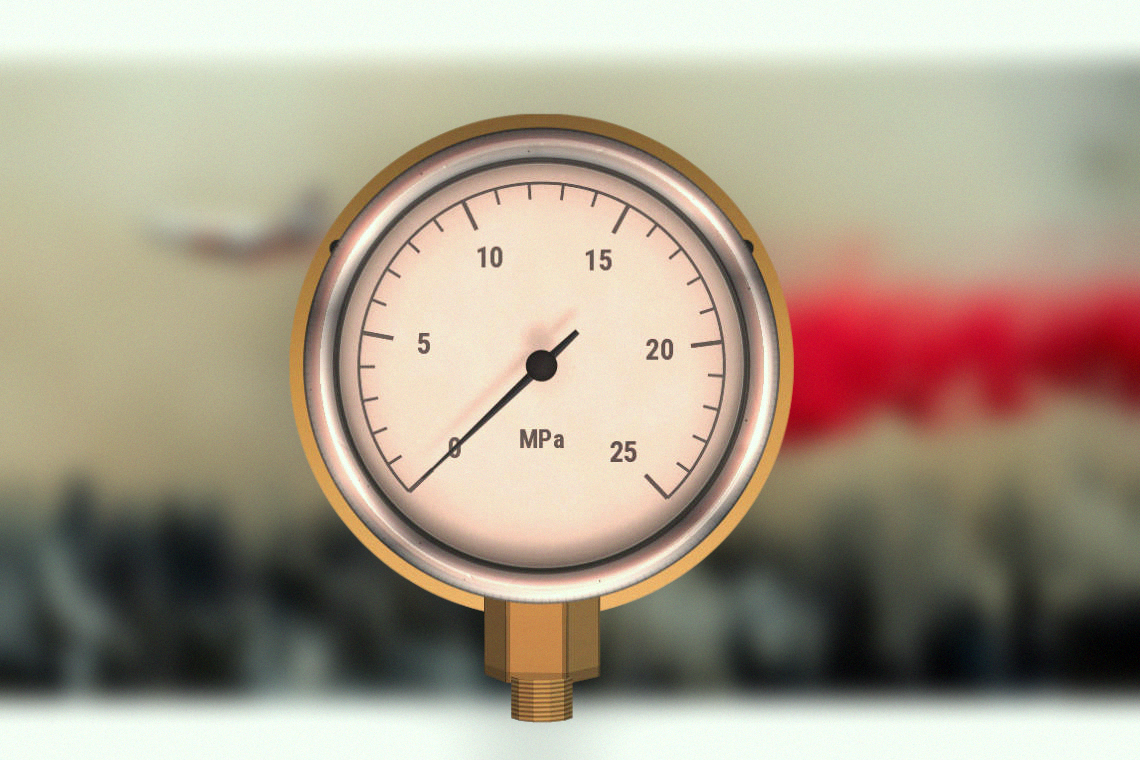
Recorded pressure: 0 MPa
